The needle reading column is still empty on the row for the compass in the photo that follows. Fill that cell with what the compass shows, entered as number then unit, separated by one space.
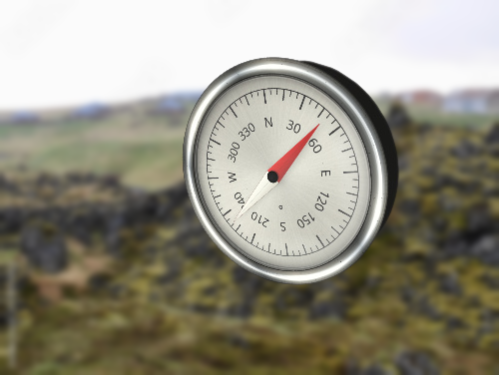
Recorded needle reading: 50 °
